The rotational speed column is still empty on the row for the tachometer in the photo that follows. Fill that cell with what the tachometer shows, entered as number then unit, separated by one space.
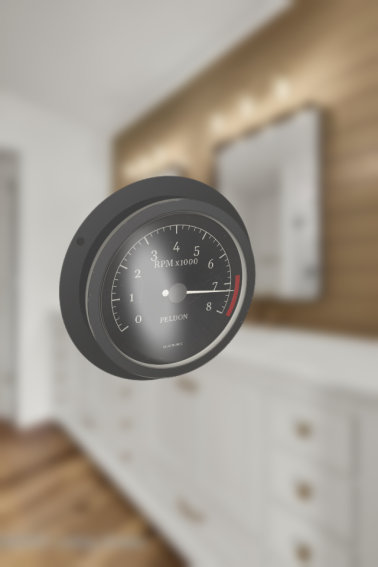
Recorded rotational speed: 7200 rpm
